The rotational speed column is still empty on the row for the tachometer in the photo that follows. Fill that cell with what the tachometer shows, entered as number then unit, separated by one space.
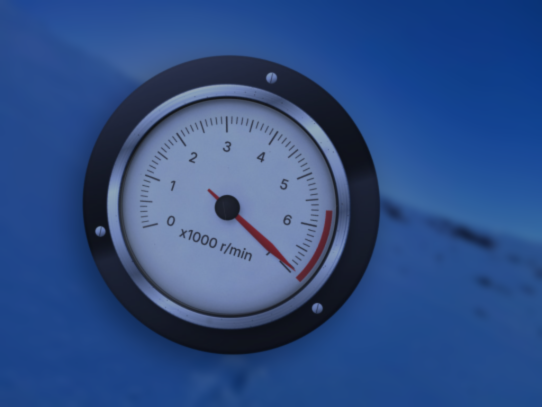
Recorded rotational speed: 6900 rpm
